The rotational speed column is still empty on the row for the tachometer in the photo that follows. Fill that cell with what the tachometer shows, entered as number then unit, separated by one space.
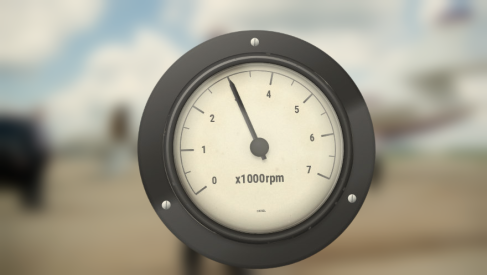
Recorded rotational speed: 3000 rpm
